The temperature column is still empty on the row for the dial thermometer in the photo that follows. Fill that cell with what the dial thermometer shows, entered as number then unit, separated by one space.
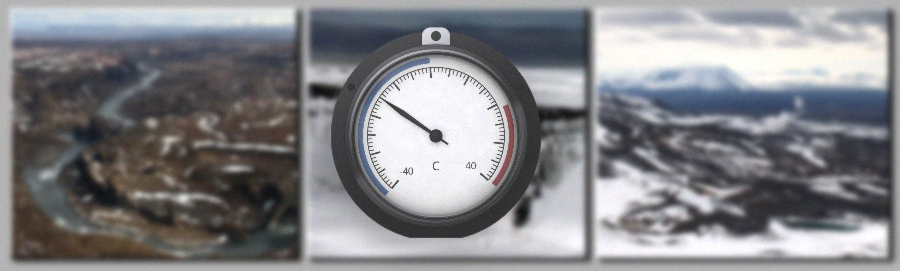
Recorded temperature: -15 °C
